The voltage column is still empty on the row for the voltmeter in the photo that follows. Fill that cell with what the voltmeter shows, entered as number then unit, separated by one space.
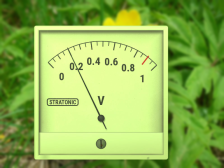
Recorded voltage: 0.2 V
